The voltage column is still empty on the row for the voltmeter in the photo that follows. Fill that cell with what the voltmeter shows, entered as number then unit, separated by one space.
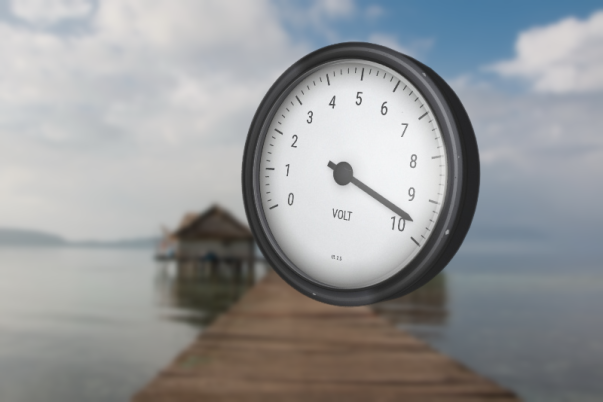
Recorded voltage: 9.6 V
